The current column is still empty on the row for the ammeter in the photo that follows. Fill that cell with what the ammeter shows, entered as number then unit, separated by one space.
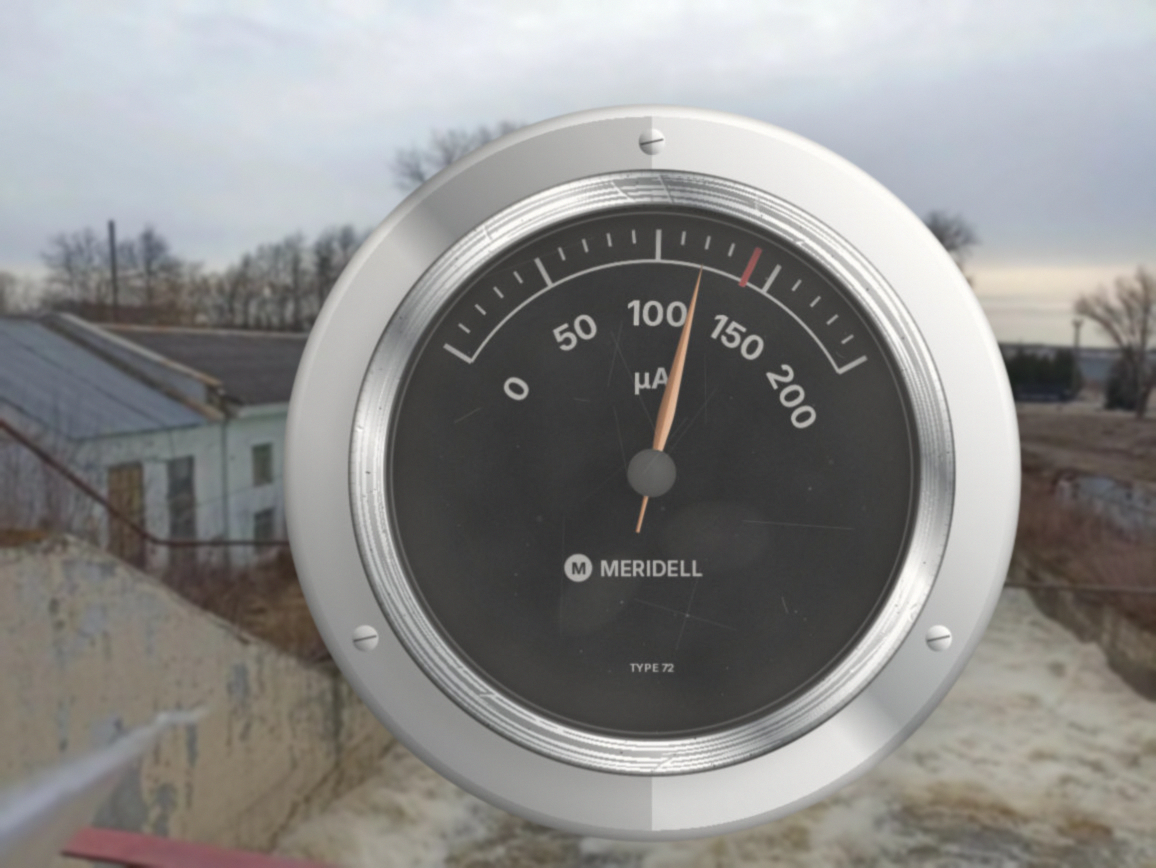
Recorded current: 120 µA
